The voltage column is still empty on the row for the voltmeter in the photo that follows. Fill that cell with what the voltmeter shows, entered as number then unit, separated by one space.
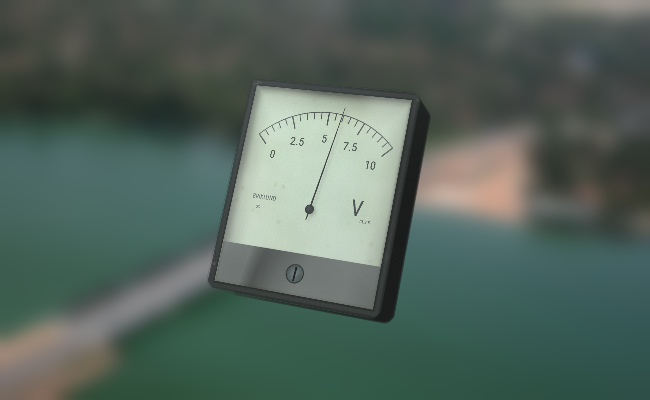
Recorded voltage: 6 V
